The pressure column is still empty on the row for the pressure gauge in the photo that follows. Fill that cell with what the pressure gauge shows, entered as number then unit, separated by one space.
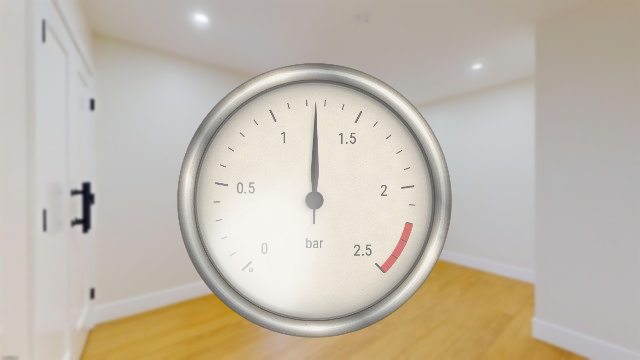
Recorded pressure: 1.25 bar
